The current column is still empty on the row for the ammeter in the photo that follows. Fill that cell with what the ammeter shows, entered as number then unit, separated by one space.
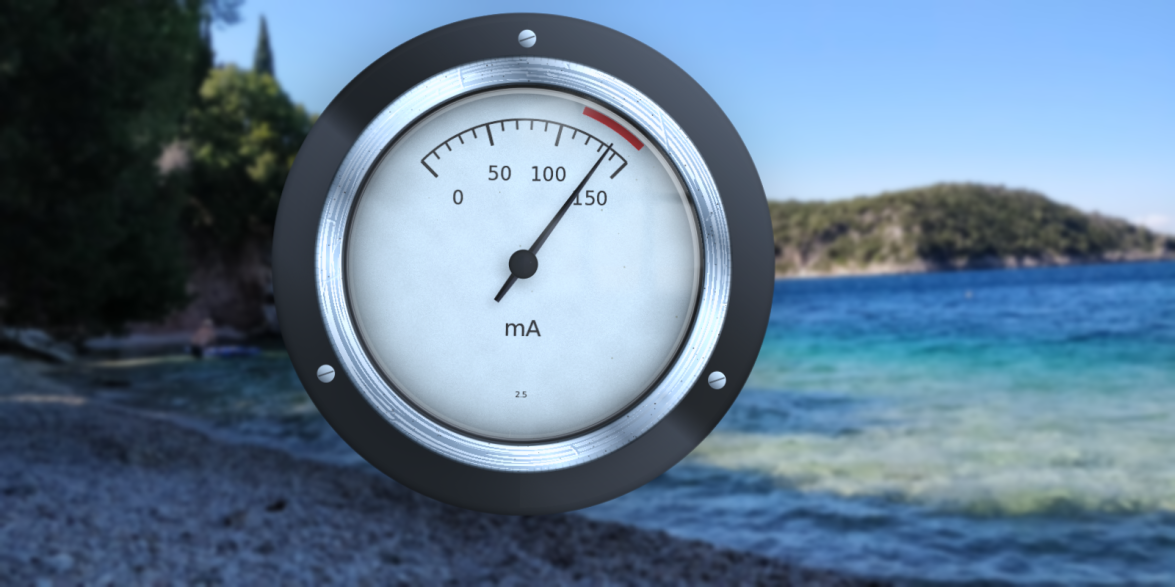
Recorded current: 135 mA
